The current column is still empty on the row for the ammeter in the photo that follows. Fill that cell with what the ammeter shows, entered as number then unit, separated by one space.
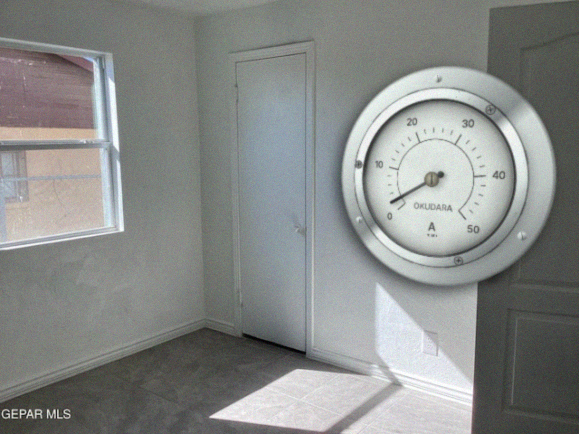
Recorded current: 2 A
